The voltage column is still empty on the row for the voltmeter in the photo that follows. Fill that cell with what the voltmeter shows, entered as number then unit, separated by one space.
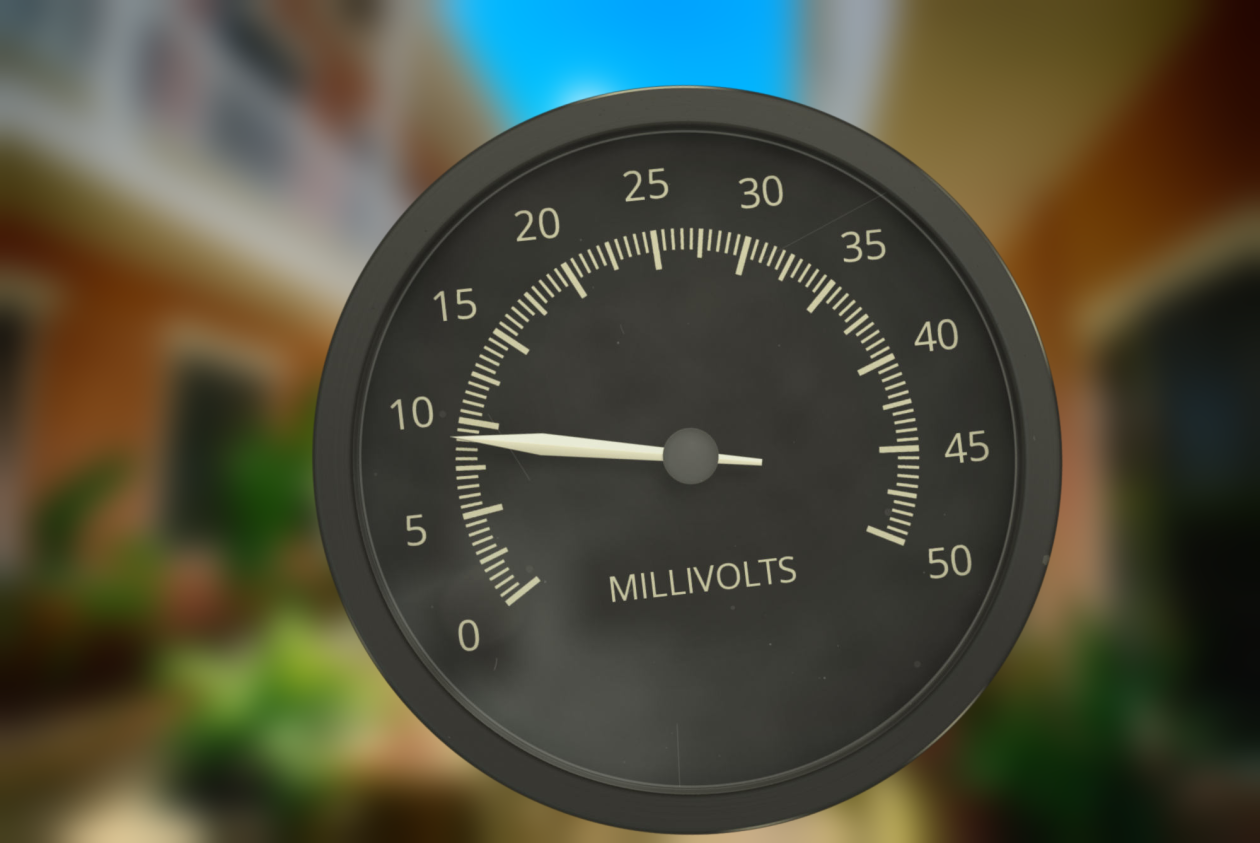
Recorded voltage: 9 mV
